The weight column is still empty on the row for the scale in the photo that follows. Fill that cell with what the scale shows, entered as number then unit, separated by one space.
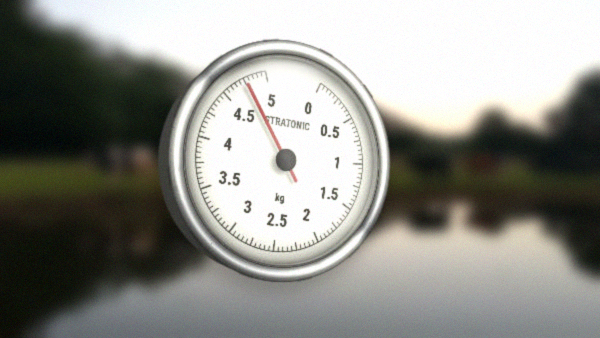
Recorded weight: 4.75 kg
